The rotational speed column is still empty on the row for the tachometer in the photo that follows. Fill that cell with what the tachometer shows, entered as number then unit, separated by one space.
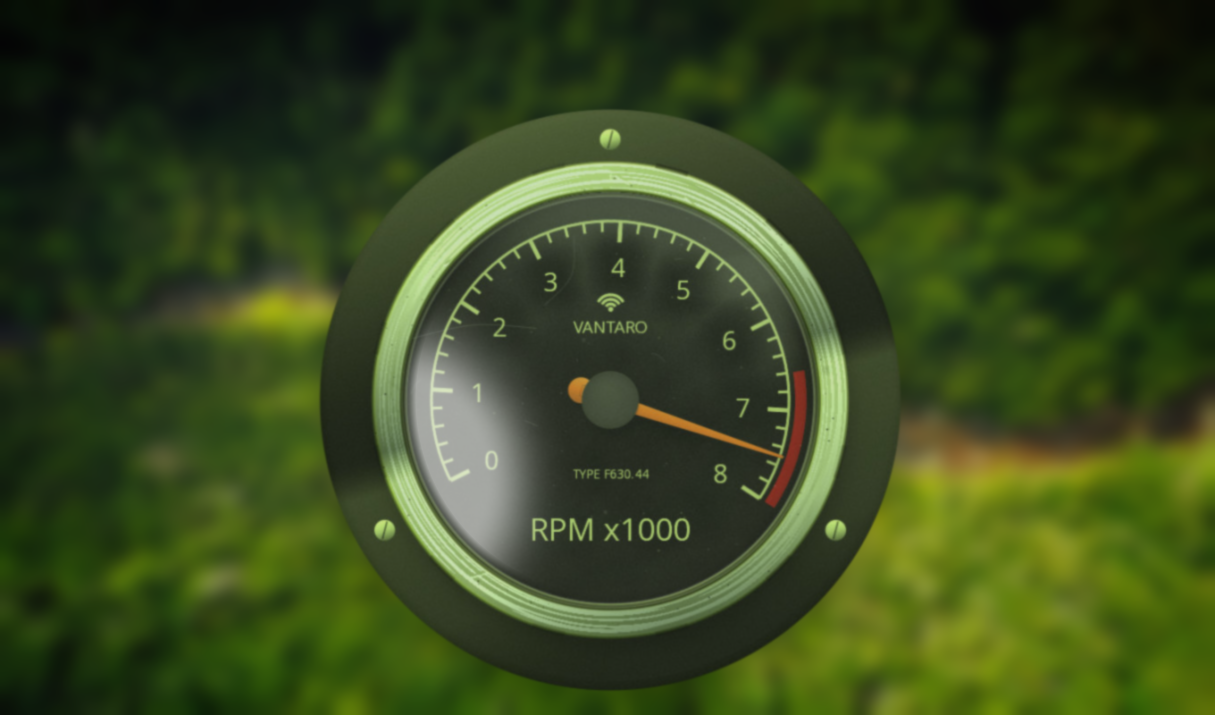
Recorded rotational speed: 7500 rpm
